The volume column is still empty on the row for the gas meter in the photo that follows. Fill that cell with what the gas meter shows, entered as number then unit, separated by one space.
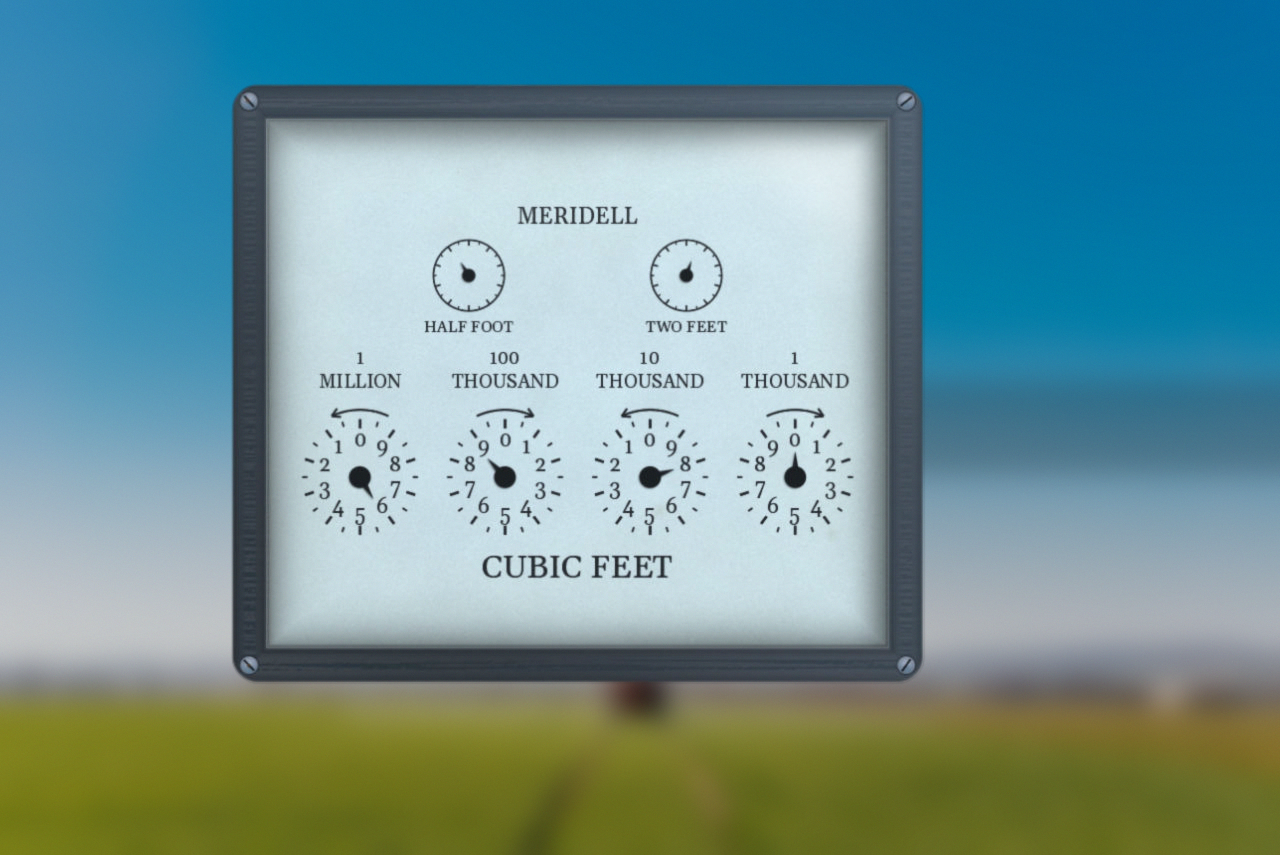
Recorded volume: 588000 ft³
